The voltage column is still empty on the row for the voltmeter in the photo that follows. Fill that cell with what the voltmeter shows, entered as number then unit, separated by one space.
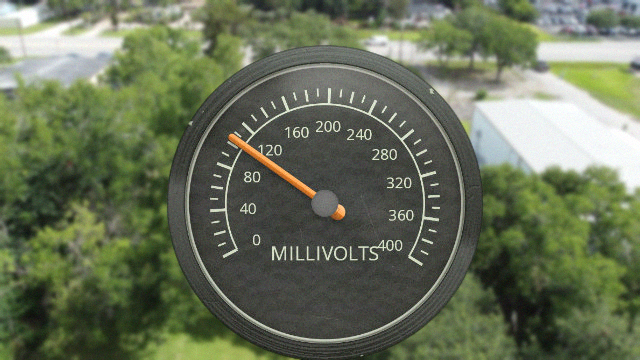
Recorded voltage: 105 mV
